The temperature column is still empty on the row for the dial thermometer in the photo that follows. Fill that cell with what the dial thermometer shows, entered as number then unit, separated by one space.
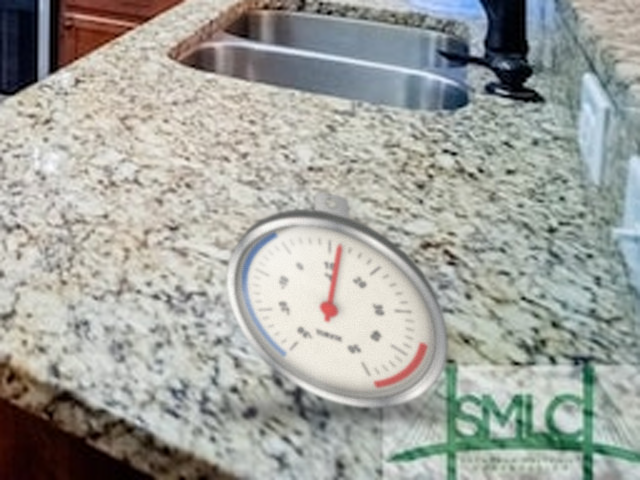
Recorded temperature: 12 °C
